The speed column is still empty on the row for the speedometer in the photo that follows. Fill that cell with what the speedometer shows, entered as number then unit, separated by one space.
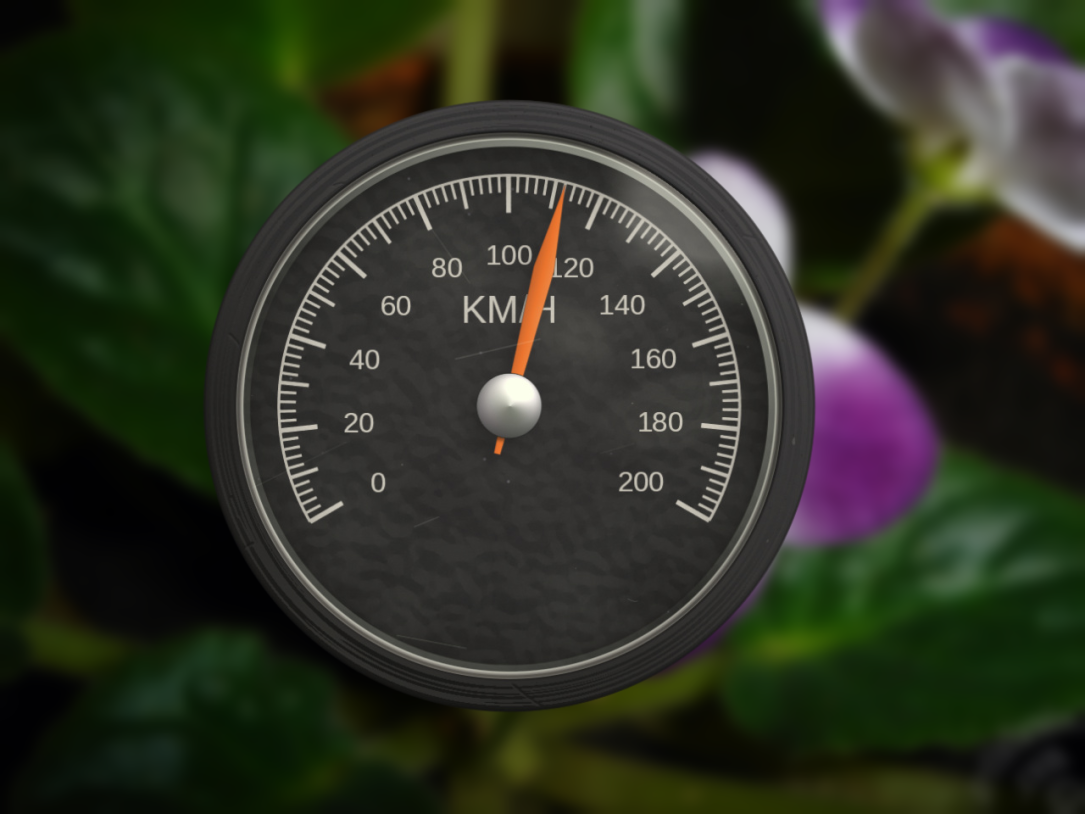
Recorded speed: 112 km/h
